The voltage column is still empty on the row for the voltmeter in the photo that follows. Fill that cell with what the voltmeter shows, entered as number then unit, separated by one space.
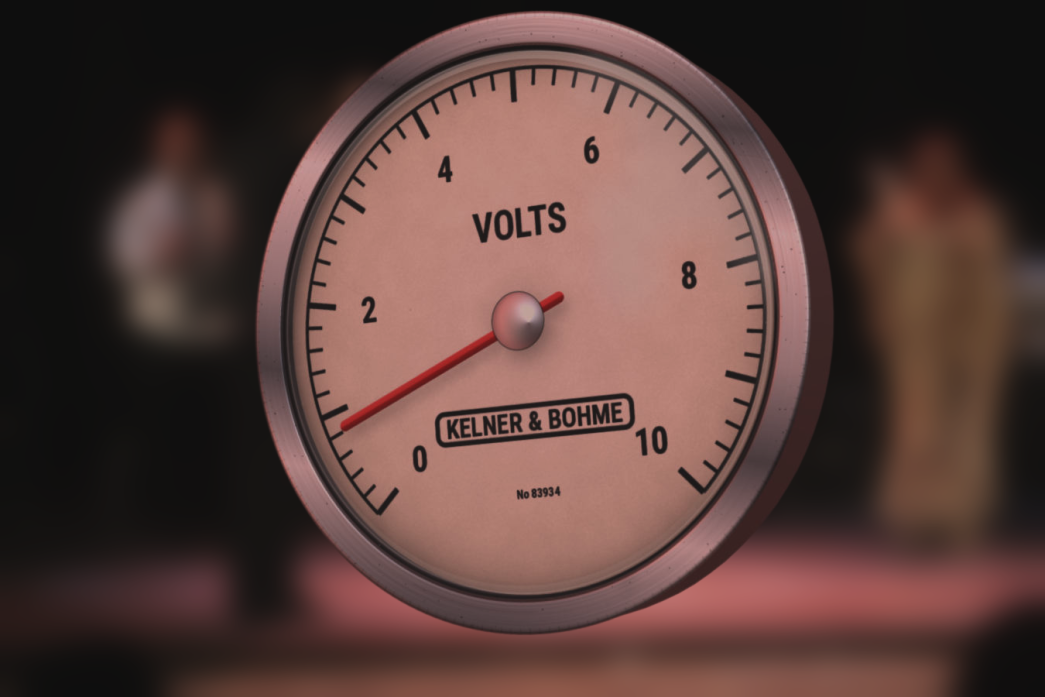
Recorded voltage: 0.8 V
